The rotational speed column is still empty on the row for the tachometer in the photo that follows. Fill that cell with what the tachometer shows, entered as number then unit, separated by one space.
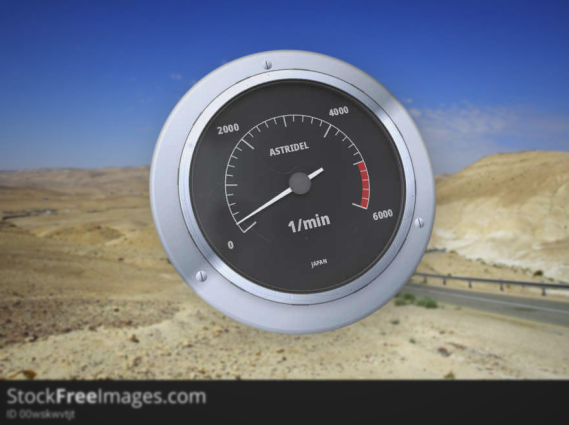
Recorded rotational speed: 200 rpm
